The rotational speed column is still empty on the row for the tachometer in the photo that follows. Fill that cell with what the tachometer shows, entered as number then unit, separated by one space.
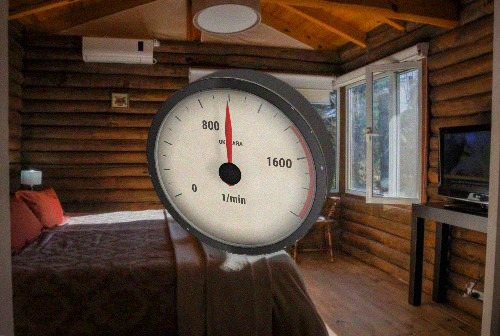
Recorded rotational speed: 1000 rpm
